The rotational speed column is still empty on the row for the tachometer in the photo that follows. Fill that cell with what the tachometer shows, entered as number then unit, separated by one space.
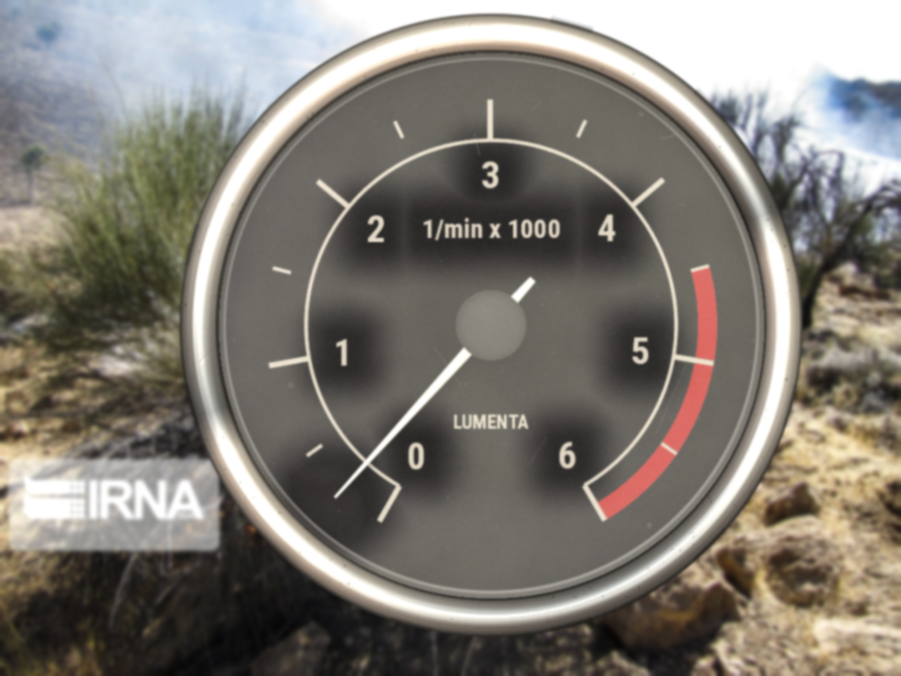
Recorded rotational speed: 250 rpm
